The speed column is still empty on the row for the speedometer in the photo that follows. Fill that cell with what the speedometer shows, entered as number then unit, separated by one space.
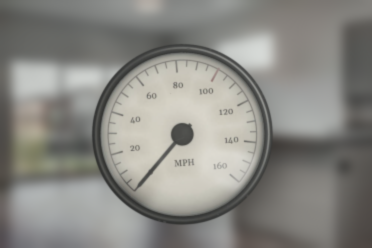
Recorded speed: 0 mph
